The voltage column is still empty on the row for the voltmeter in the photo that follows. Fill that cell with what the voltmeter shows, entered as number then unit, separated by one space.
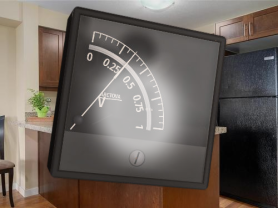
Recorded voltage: 0.35 V
